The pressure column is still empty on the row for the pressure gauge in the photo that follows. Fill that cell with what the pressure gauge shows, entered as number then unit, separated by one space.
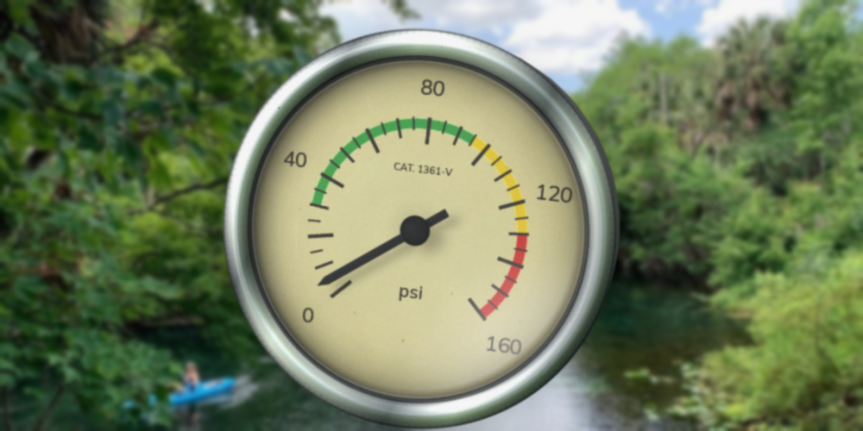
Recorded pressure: 5 psi
